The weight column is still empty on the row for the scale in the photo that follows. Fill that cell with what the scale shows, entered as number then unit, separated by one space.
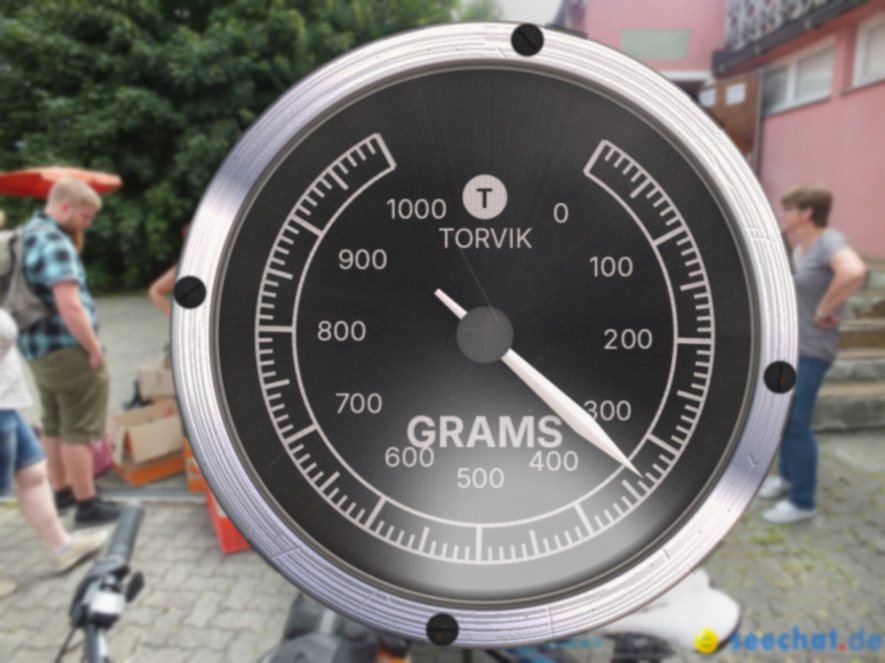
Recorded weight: 335 g
